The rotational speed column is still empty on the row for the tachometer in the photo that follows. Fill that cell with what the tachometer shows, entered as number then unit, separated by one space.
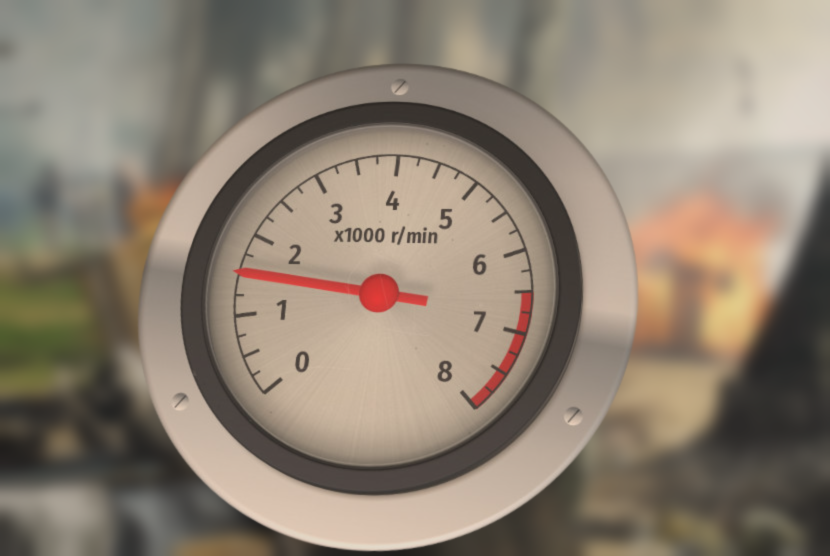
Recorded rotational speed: 1500 rpm
